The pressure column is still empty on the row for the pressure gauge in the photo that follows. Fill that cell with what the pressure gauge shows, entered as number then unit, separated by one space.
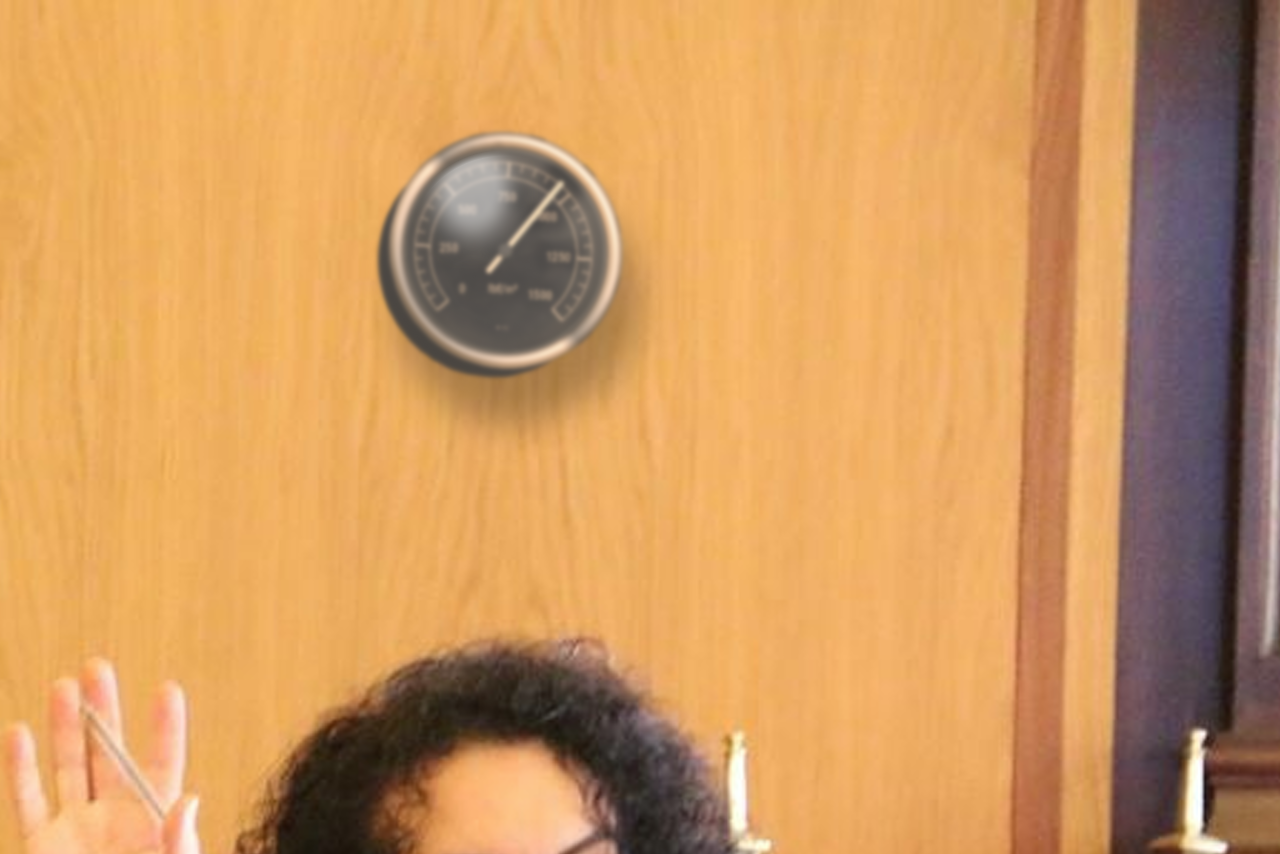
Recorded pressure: 950 psi
